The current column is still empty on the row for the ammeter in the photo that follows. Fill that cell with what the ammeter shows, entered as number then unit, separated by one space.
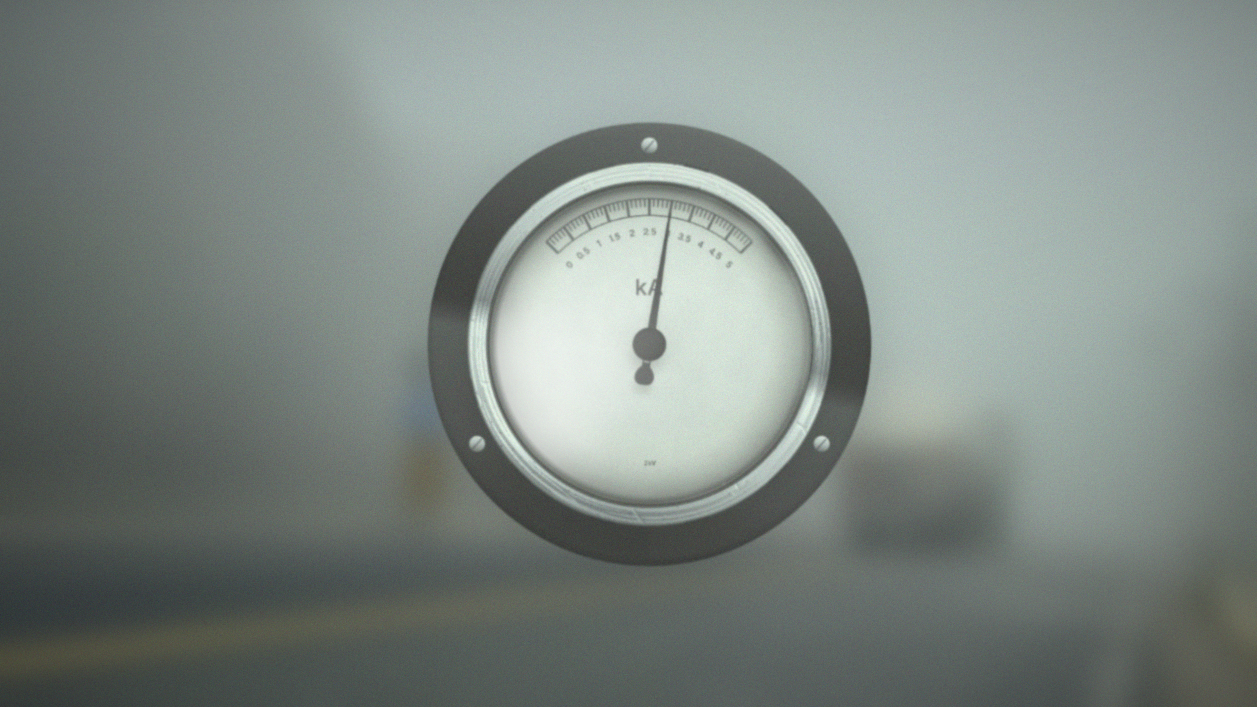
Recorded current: 3 kA
